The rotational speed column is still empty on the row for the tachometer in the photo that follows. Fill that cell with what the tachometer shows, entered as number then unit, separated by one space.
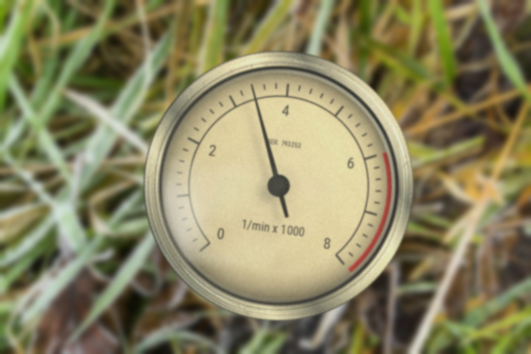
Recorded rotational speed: 3400 rpm
